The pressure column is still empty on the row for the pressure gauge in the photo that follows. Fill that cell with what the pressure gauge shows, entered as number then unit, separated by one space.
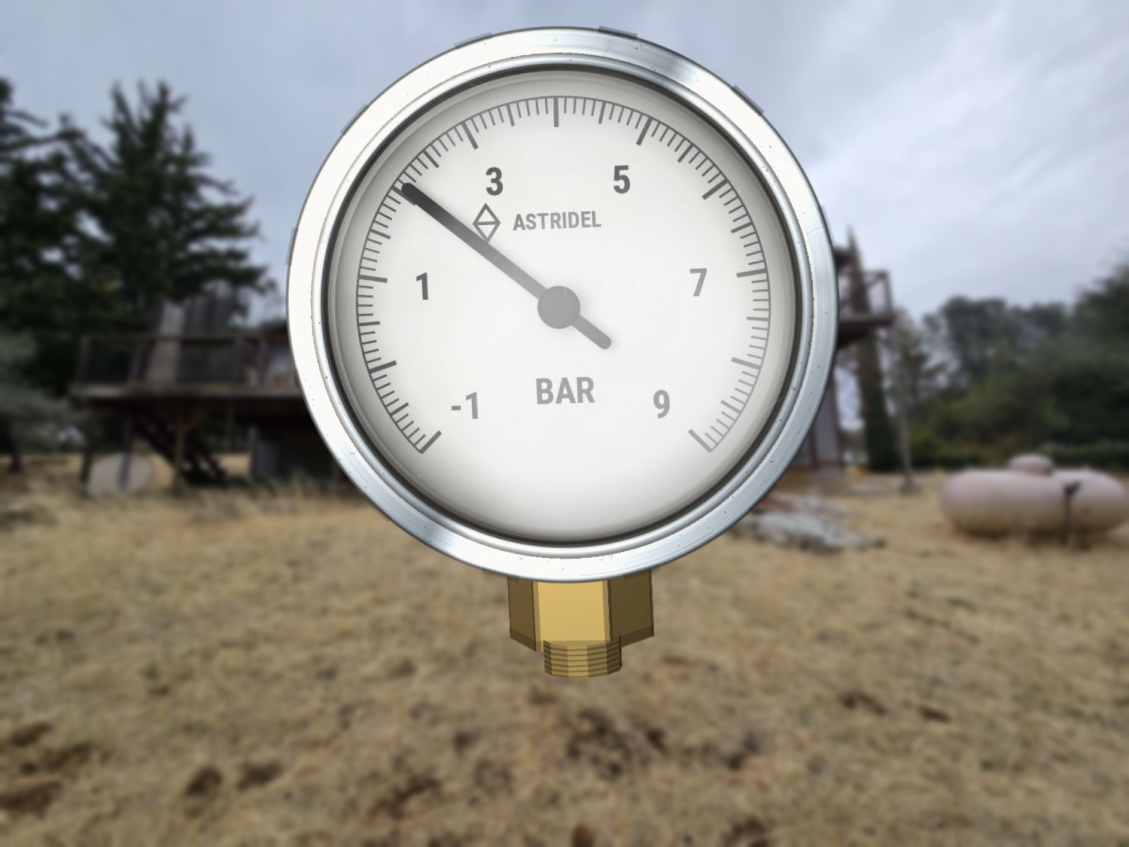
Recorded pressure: 2.1 bar
